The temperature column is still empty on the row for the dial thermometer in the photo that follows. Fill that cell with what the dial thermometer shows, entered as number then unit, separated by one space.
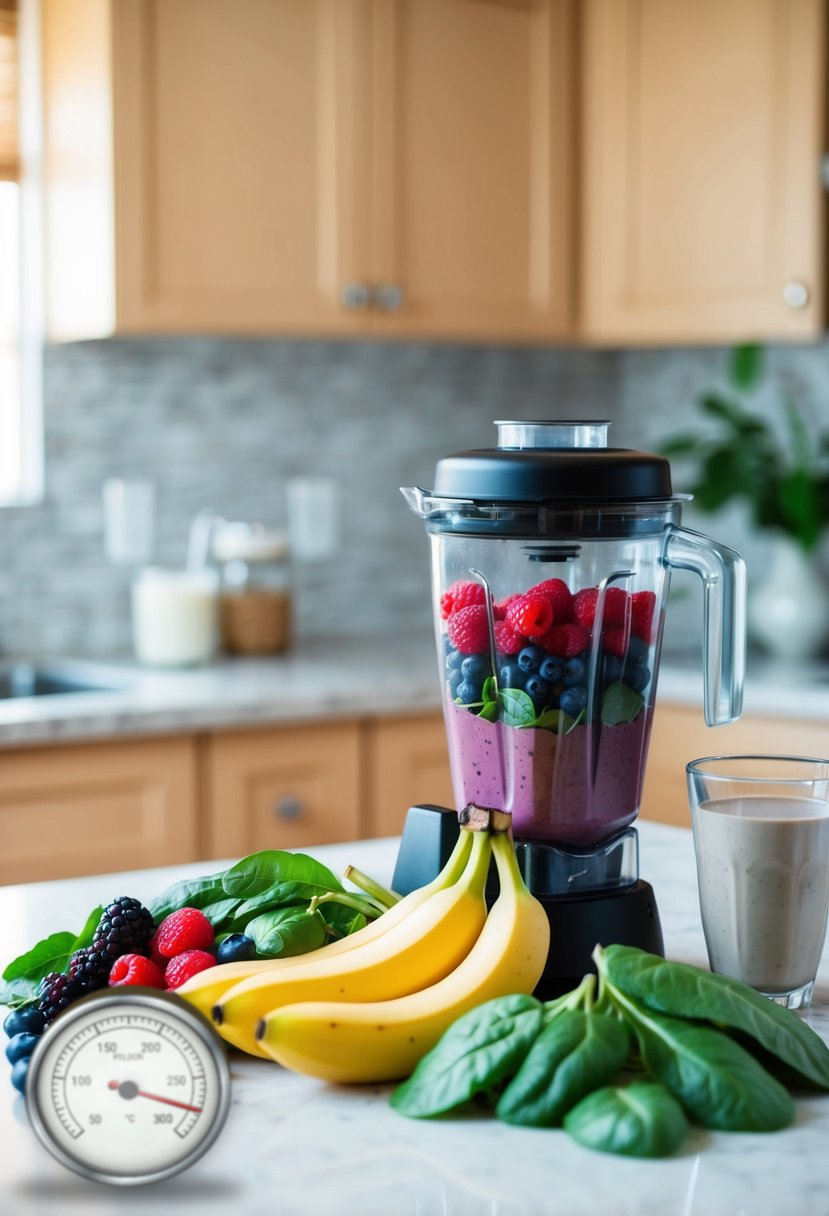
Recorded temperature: 275 °C
